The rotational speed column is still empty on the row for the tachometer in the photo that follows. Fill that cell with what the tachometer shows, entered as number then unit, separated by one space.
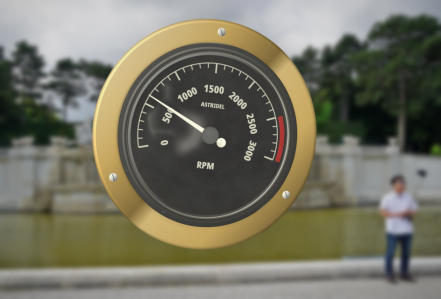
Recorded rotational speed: 600 rpm
